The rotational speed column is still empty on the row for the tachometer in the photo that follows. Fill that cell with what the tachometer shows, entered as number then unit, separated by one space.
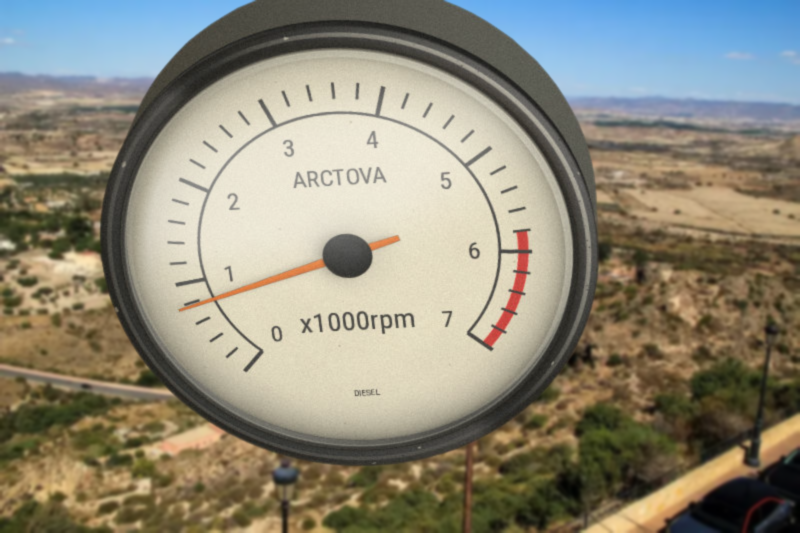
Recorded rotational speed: 800 rpm
